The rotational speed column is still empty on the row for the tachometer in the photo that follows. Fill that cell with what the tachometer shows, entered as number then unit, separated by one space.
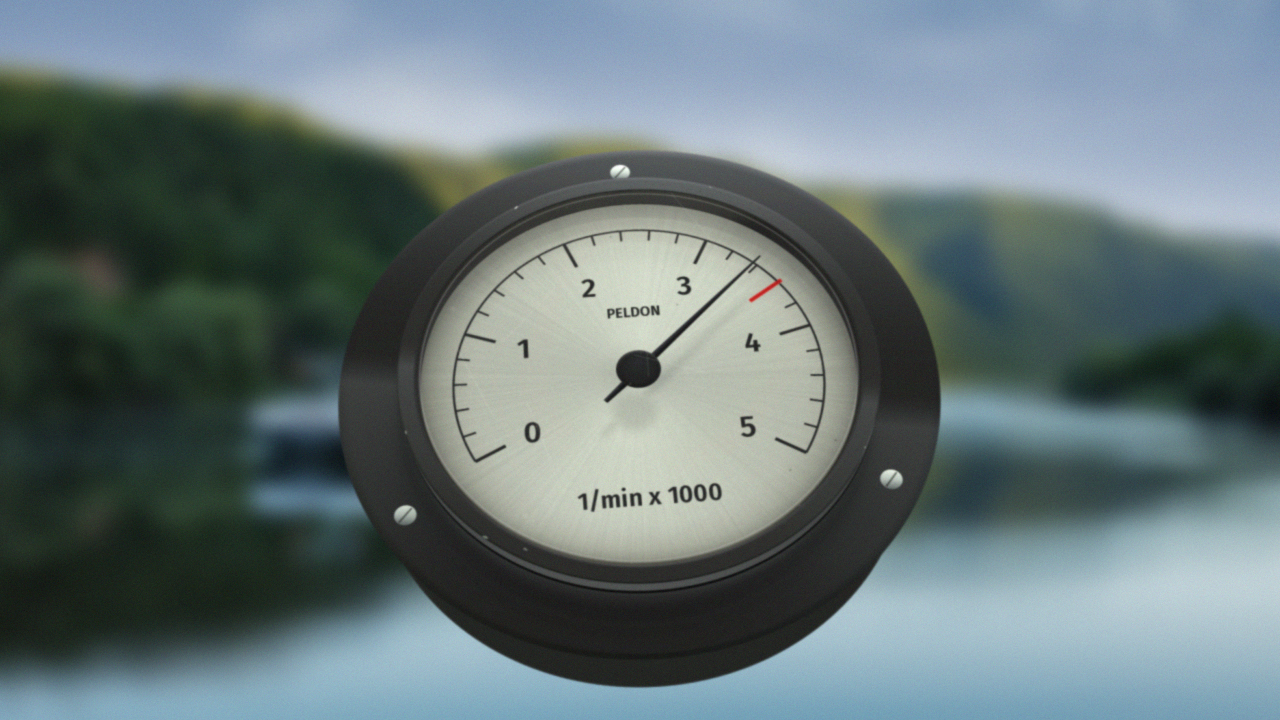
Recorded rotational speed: 3400 rpm
